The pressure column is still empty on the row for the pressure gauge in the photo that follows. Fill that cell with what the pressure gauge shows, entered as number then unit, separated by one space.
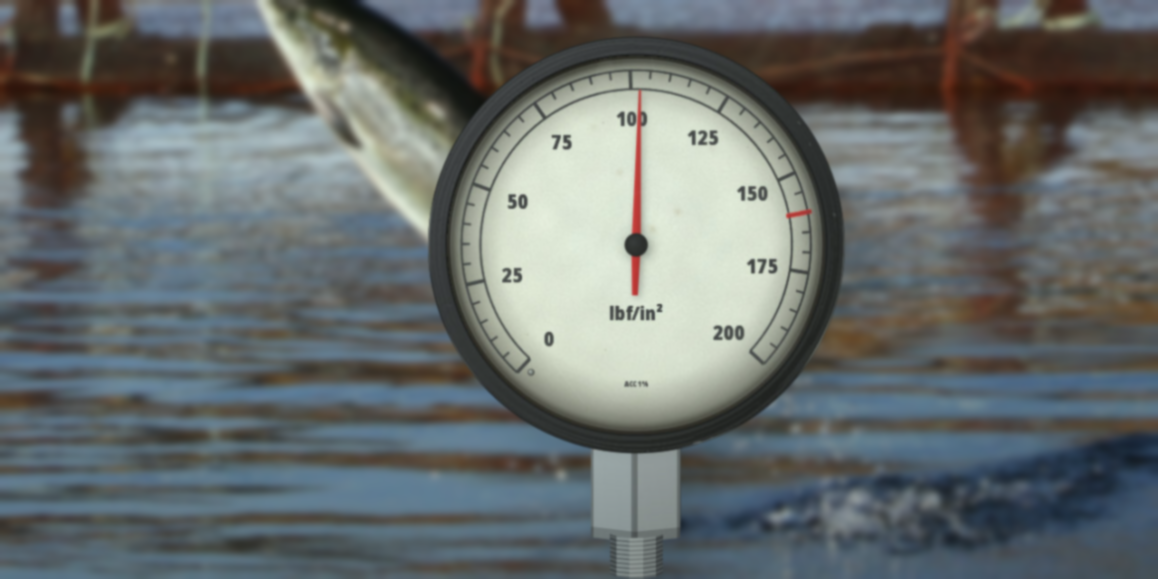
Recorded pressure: 102.5 psi
